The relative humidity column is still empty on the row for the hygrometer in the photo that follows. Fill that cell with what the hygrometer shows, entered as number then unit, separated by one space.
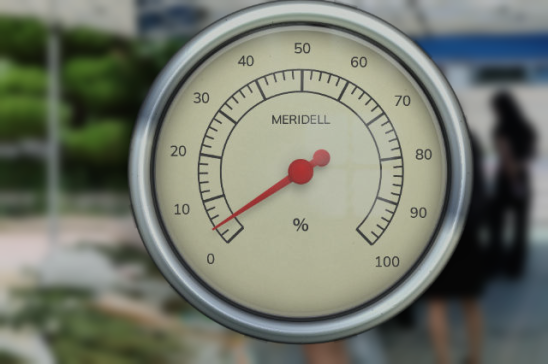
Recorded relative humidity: 4 %
